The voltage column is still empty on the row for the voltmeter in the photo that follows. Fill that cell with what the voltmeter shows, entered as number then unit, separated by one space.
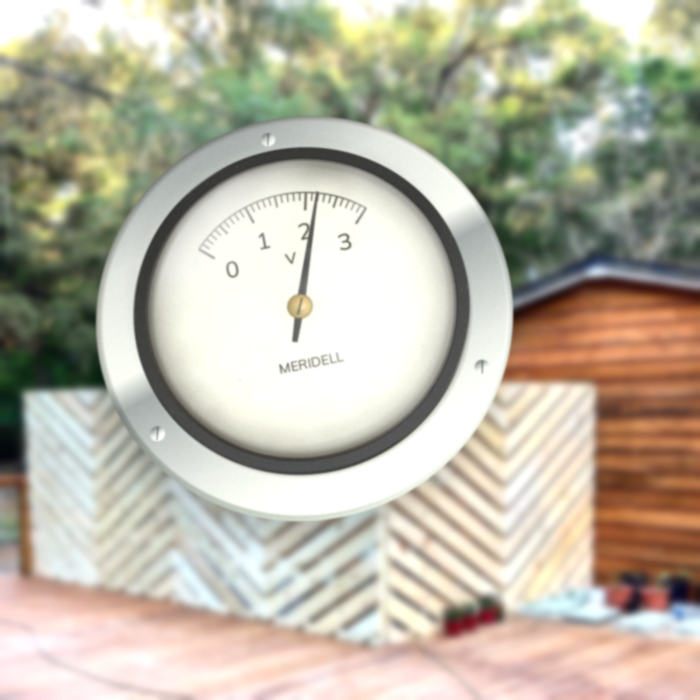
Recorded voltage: 2.2 V
